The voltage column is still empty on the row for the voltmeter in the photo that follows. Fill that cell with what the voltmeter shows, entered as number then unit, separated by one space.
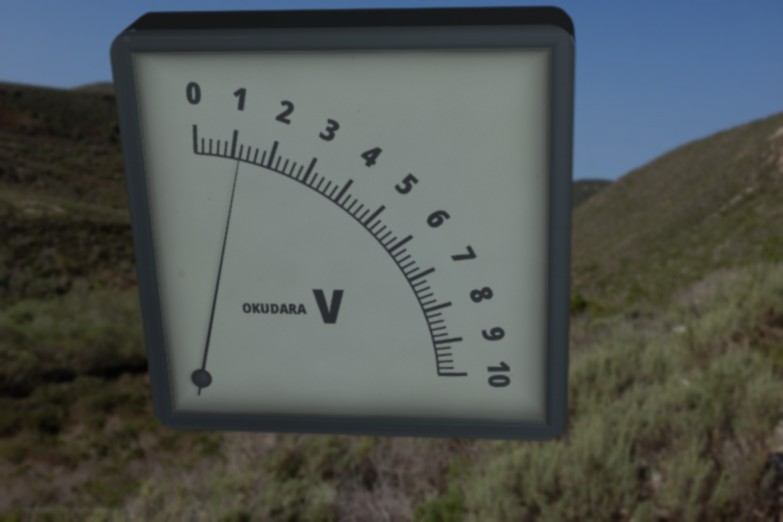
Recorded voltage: 1.2 V
